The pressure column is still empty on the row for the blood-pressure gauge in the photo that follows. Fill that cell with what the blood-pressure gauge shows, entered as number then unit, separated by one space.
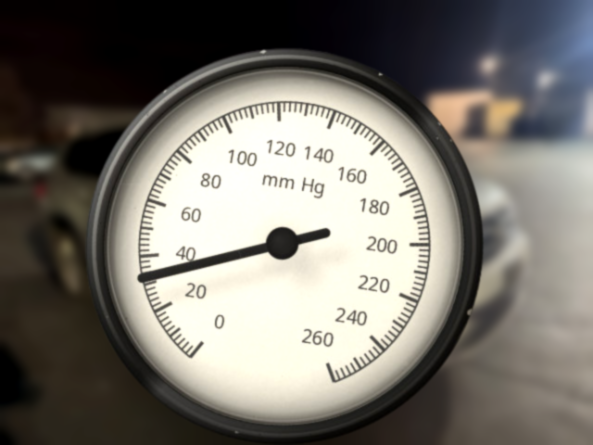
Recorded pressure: 32 mmHg
